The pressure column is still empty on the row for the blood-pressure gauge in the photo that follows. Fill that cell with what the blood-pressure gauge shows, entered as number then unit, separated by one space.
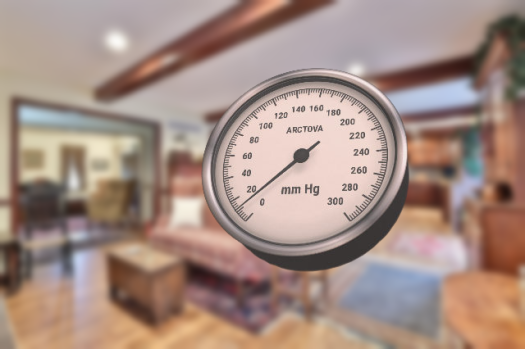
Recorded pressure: 10 mmHg
